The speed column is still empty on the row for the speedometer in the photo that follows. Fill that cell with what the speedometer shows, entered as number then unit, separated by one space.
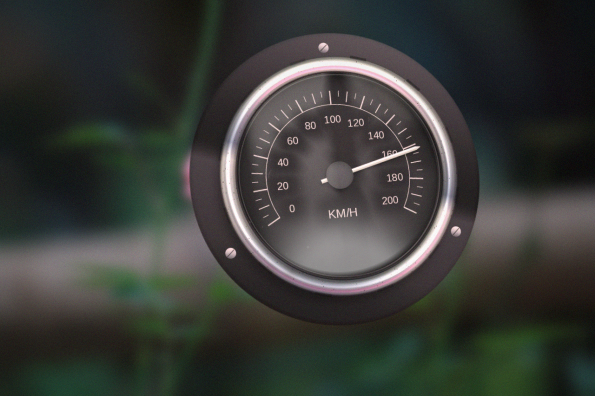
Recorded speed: 162.5 km/h
